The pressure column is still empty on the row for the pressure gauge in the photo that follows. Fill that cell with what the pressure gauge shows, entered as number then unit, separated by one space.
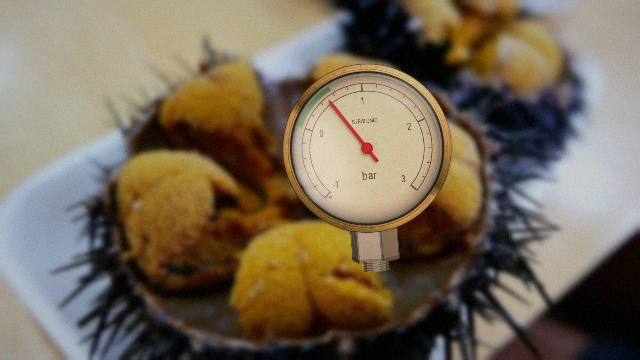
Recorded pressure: 0.5 bar
